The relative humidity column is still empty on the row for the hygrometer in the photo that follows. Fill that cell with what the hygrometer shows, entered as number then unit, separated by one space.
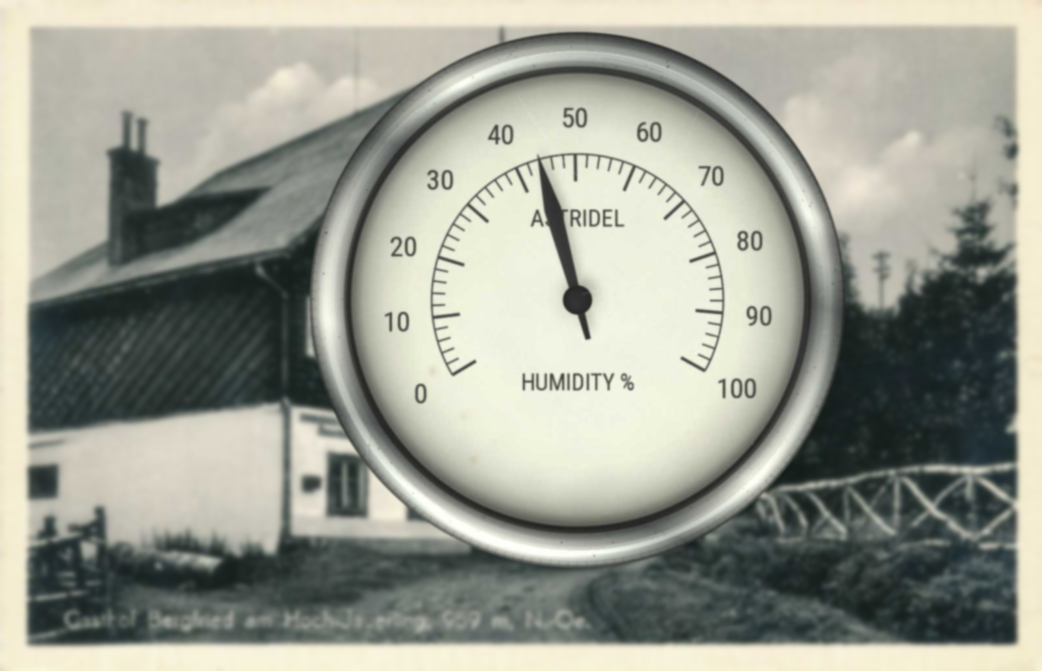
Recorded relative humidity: 44 %
